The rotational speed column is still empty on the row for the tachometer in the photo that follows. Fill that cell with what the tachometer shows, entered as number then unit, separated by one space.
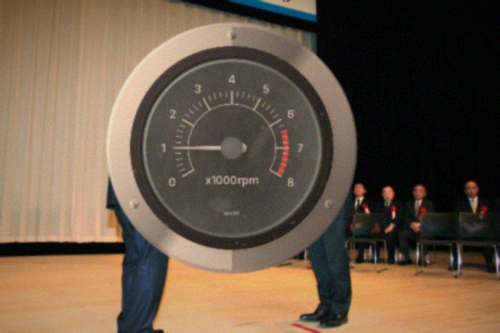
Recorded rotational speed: 1000 rpm
